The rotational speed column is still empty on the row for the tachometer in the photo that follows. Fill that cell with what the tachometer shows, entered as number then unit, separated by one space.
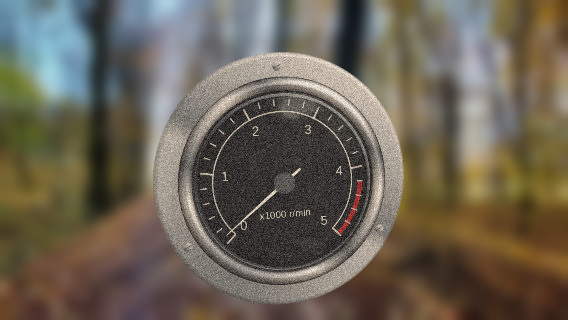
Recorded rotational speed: 100 rpm
